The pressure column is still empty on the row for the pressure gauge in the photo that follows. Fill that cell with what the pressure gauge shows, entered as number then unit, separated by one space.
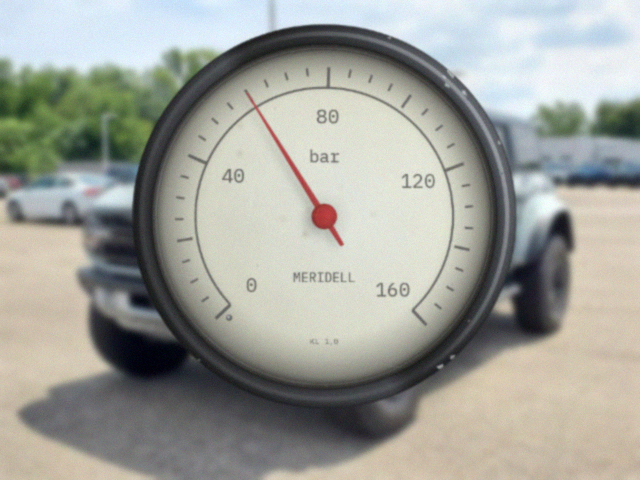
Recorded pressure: 60 bar
